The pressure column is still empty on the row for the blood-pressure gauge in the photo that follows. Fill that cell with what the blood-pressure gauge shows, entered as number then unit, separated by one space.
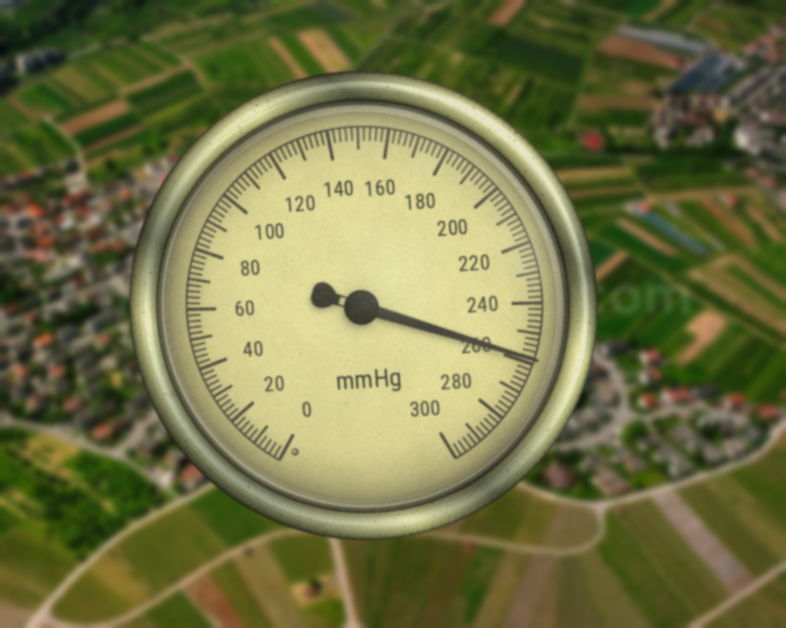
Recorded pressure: 258 mmHg
